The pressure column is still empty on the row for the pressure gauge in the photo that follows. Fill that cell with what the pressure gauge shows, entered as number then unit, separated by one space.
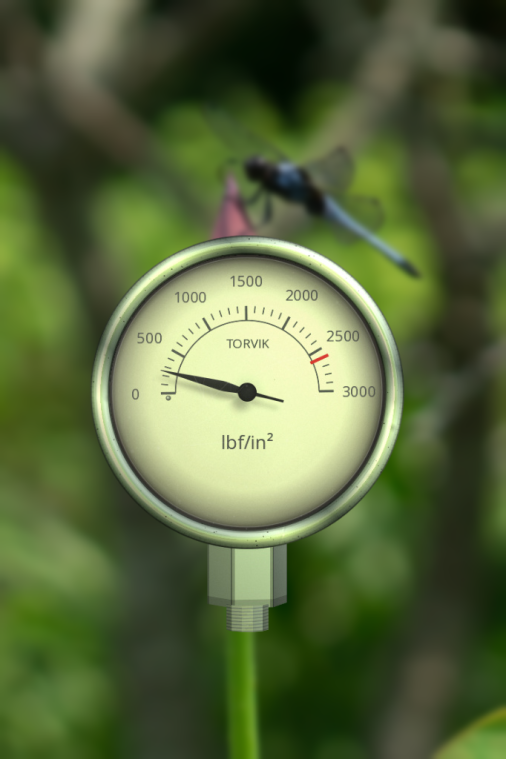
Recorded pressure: 250 psi
